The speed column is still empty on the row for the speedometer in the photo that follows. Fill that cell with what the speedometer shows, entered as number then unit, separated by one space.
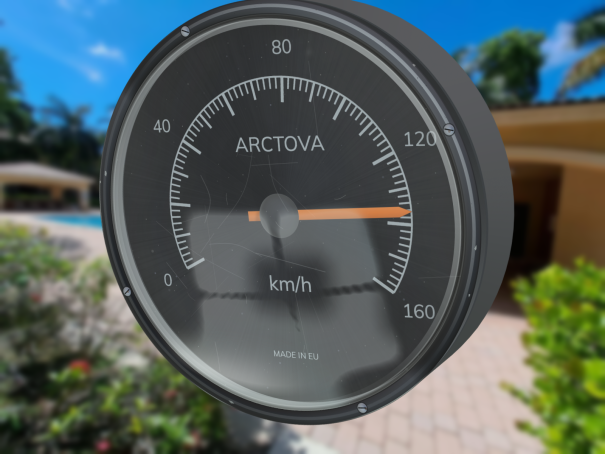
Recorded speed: 136 km/h
